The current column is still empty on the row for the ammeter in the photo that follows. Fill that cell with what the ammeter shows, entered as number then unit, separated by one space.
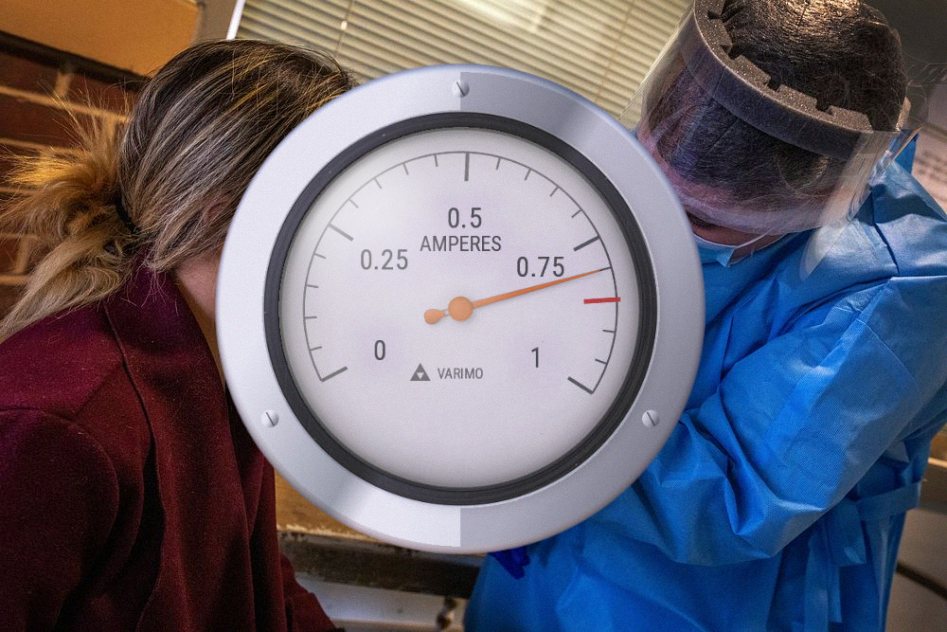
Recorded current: 0.8 A
